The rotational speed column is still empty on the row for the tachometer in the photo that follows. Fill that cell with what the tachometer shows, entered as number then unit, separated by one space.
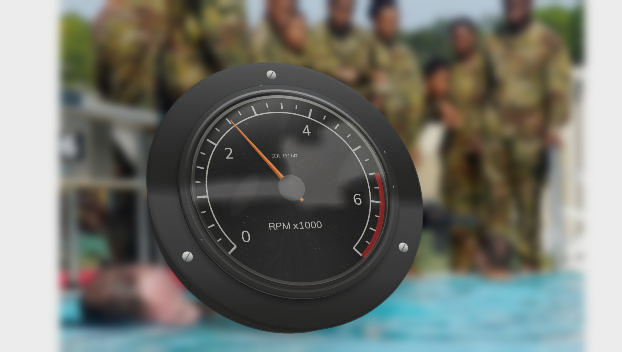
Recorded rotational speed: 2500 rpm
